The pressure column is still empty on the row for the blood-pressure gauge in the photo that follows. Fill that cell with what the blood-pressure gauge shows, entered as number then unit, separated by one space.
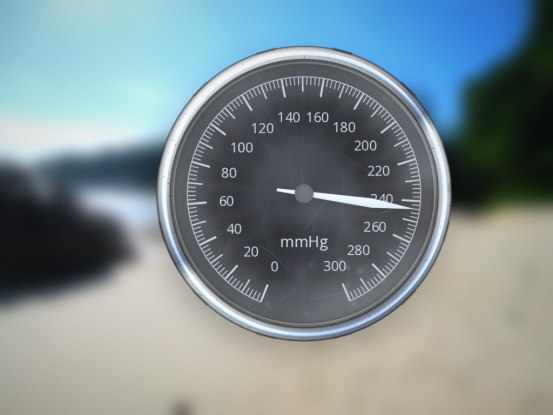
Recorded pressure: 244 mmHg
